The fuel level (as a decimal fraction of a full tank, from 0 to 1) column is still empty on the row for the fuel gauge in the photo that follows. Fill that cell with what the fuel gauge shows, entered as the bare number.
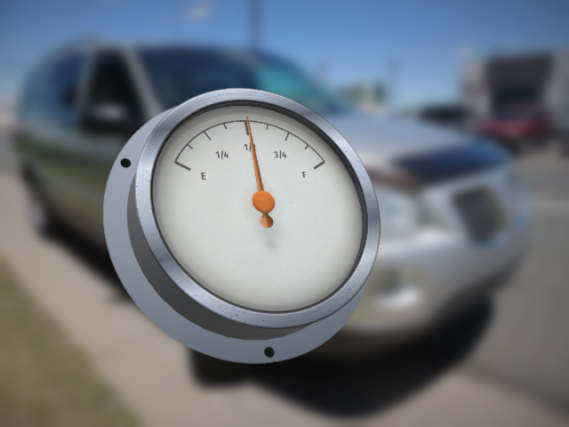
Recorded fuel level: 0.5
